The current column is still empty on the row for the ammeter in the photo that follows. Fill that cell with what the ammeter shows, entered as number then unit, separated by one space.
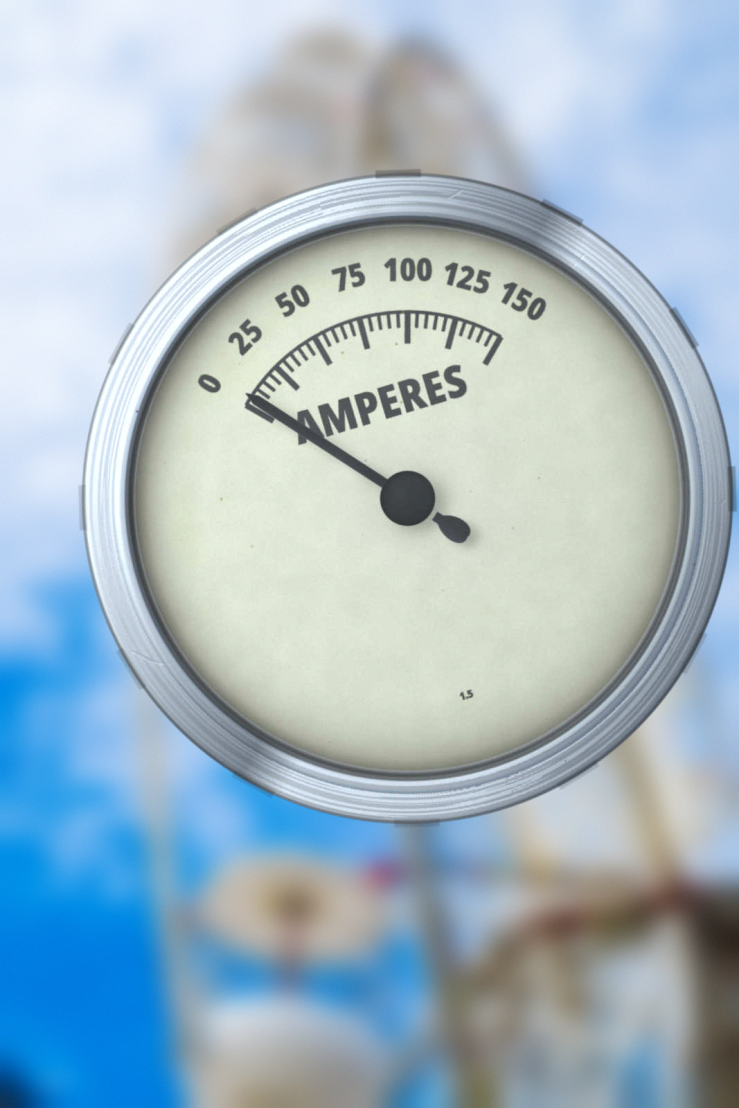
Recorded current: 5 A
